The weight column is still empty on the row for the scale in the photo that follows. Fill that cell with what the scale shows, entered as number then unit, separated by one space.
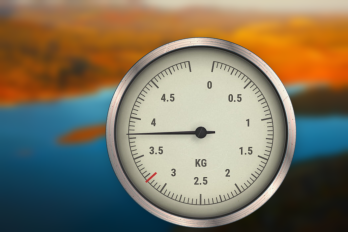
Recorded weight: 3.8 kg
